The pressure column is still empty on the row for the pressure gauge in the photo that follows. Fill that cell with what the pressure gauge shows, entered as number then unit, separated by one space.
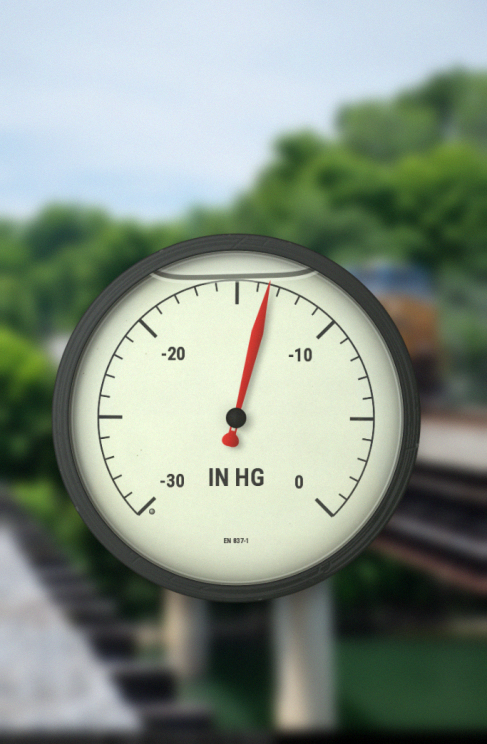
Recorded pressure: -13.5 inHg
